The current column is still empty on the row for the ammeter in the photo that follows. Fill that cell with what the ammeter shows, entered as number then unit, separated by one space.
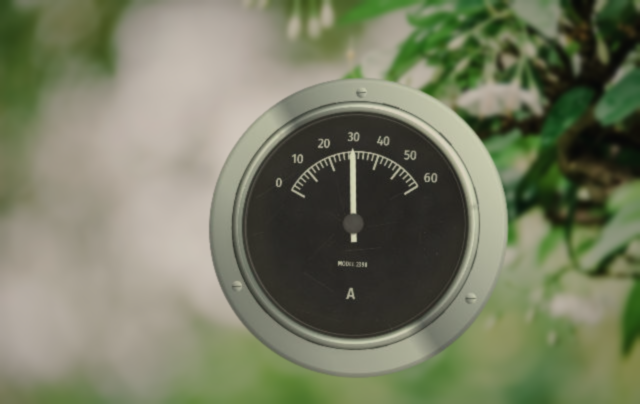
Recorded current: 30 A
